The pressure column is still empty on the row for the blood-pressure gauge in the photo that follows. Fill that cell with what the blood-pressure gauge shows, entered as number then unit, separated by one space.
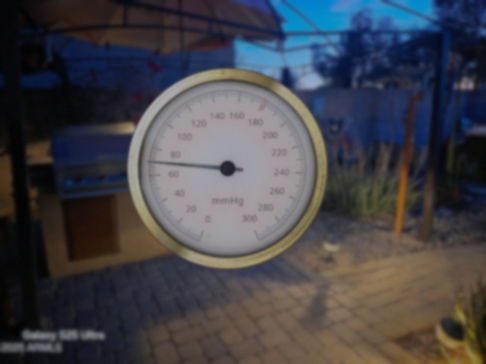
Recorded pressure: 70 mmHg
